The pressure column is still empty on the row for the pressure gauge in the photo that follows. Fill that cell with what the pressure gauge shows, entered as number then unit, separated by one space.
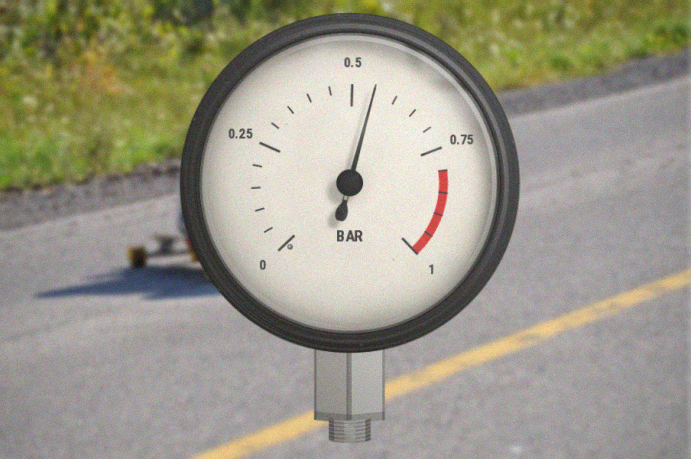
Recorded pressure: 0.55 bar
